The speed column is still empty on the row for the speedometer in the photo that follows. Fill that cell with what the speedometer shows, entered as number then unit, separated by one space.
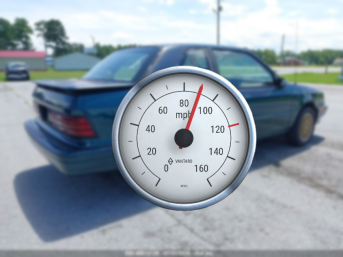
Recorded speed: 90 mph
